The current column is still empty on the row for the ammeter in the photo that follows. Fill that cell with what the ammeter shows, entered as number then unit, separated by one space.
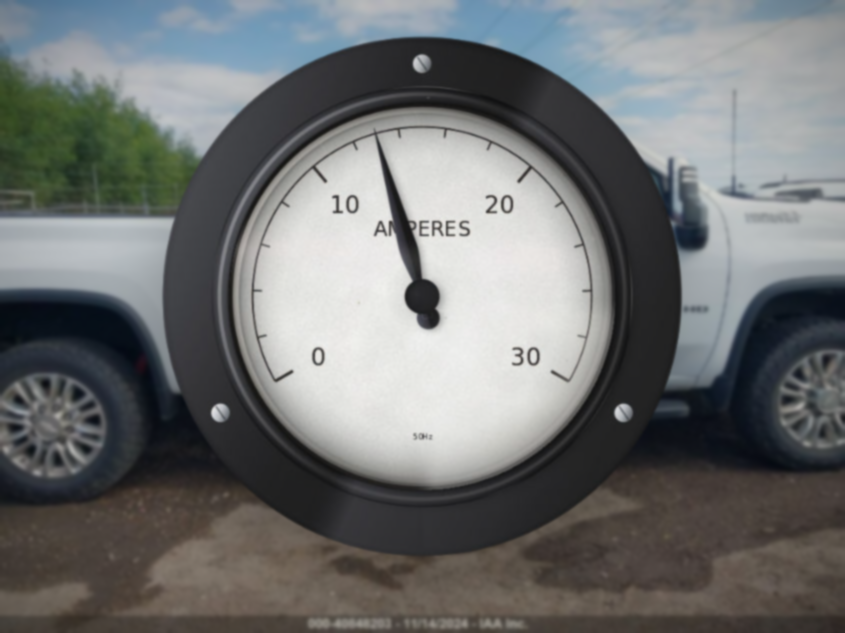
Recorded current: 13 A
